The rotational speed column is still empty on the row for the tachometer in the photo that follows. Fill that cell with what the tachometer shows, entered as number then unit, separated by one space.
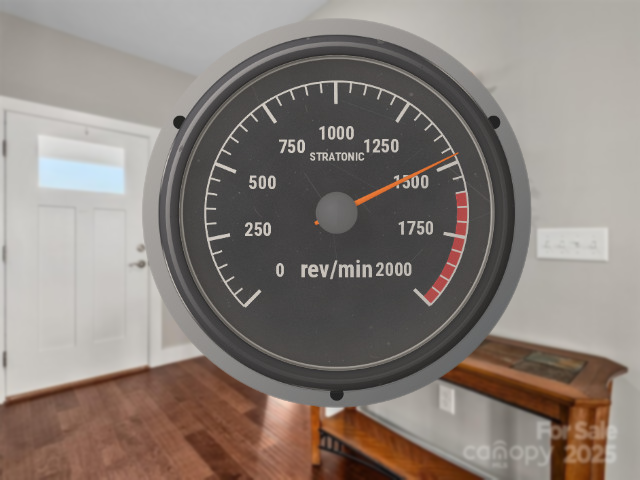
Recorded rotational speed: 1475 rpm
